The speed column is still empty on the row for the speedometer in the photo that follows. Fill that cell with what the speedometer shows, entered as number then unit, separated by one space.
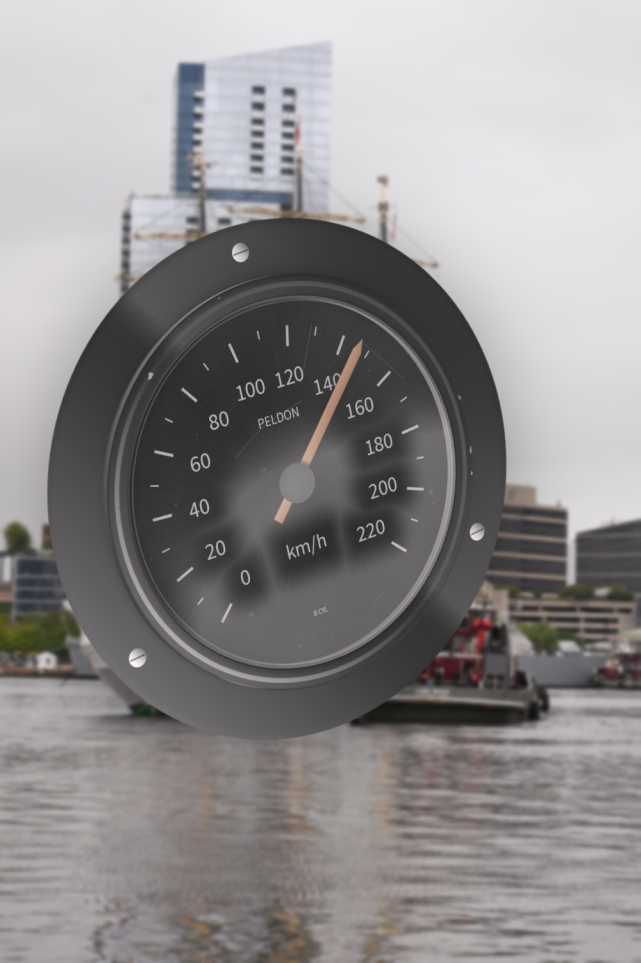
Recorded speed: 145 km/h
